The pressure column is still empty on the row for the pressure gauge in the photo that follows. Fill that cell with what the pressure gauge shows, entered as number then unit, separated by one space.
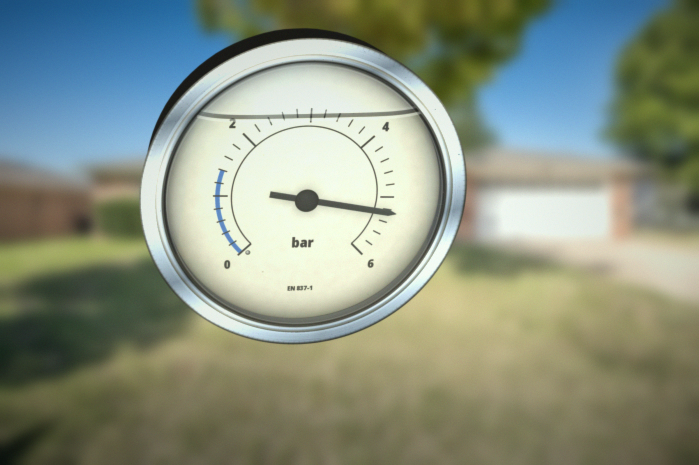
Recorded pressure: 5.2 bar
